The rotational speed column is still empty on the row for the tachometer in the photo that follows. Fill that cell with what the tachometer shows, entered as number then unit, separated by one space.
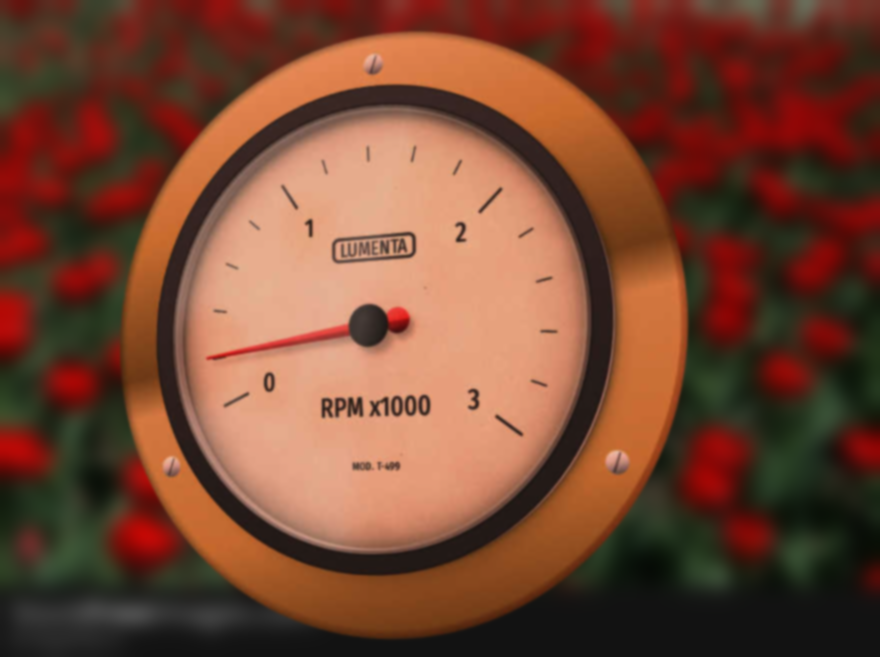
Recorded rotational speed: 200 rpm
